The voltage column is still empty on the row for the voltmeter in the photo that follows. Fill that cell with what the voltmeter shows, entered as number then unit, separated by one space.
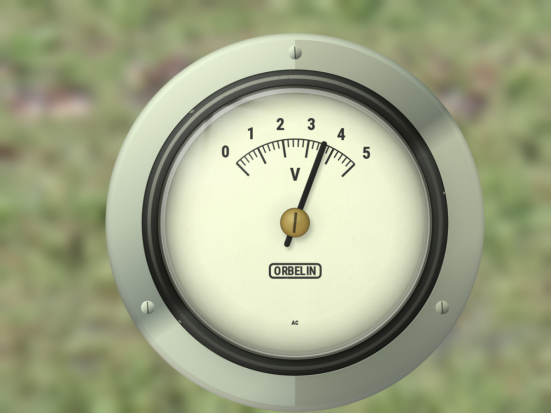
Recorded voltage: 3.6 V
